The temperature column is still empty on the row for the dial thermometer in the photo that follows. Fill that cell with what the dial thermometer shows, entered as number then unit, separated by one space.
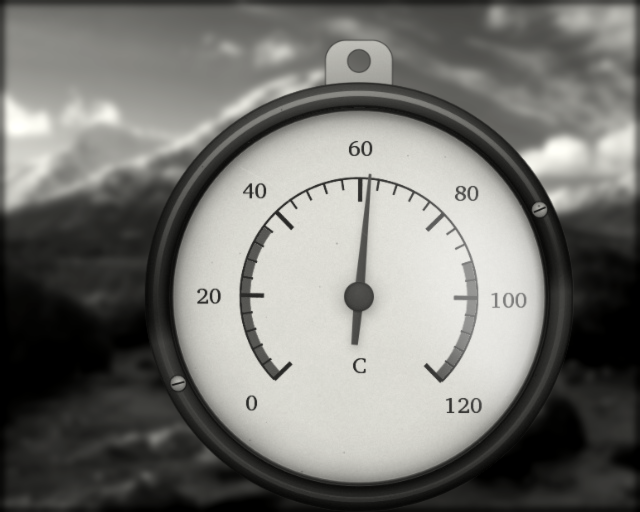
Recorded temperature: 62 °C
